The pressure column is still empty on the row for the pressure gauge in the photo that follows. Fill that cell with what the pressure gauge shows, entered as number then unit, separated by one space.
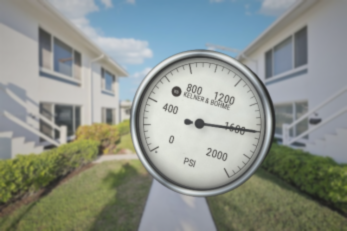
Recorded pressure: 1600 psi
